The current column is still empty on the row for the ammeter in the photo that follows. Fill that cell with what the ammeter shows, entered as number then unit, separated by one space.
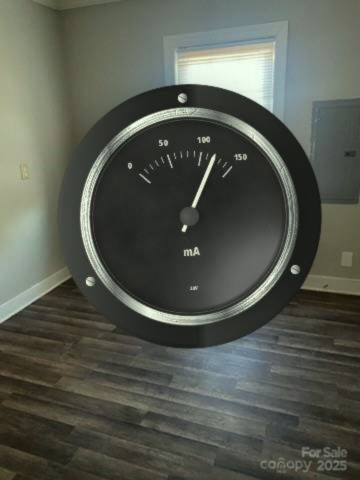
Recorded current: 120 mA
